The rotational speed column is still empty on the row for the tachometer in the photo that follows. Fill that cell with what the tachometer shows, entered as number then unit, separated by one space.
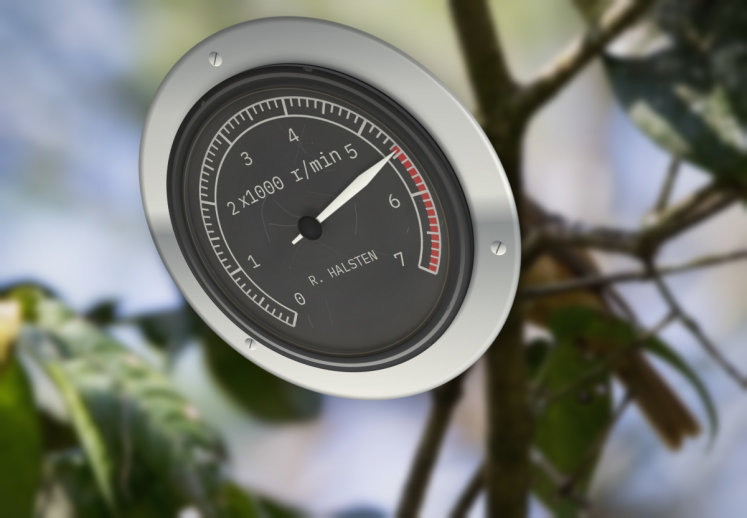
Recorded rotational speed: 5450 rpm
